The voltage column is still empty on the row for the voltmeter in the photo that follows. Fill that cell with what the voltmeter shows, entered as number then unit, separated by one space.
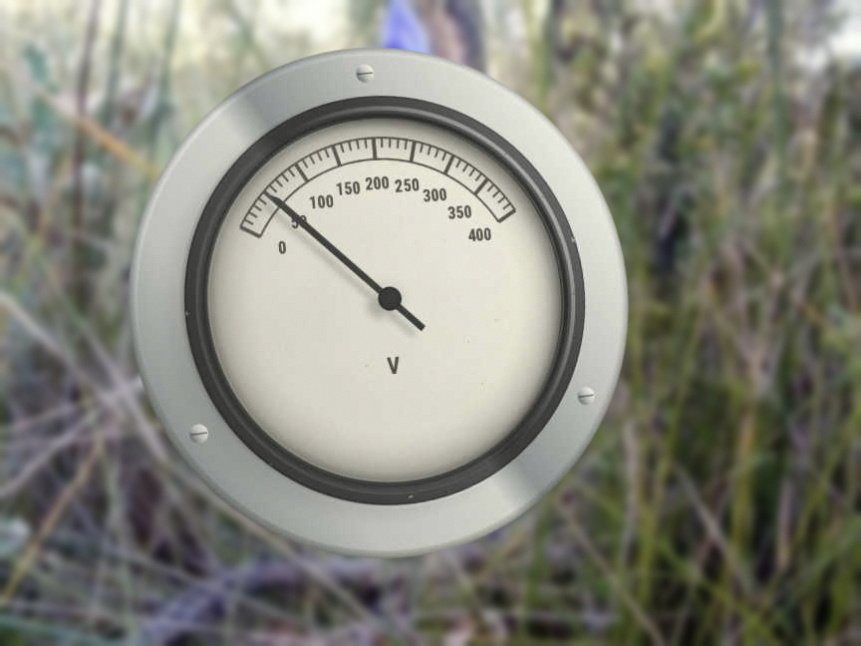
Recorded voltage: 50 V
